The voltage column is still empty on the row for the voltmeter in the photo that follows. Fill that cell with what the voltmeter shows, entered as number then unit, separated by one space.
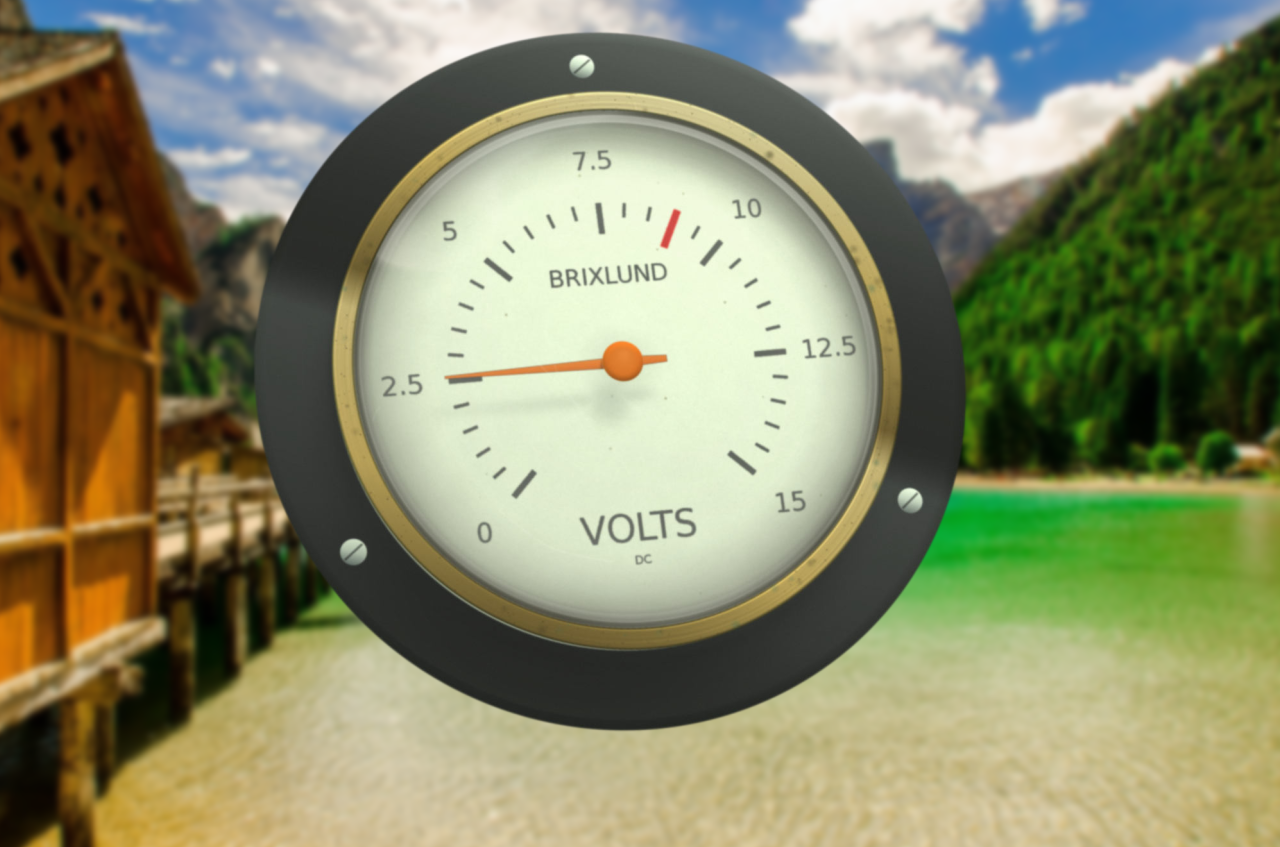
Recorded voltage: 2.5 V
